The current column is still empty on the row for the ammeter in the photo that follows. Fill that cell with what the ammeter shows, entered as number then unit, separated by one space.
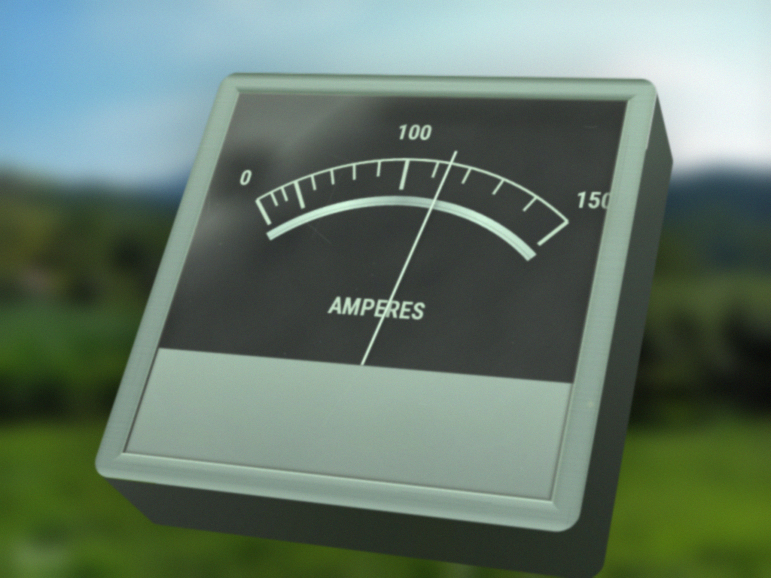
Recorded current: 115 A
